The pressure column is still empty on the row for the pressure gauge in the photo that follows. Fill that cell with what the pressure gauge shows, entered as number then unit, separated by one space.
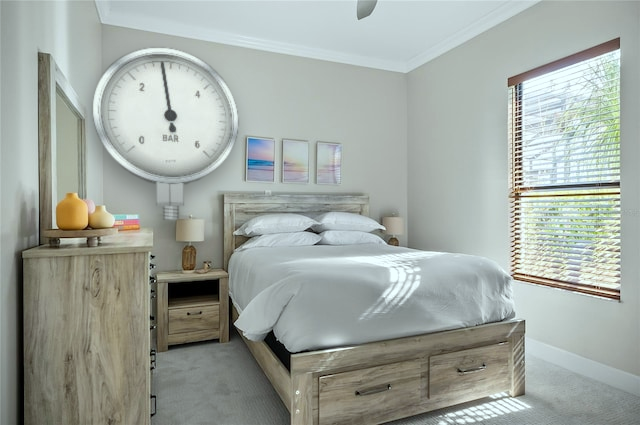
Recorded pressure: 2.8 bar
